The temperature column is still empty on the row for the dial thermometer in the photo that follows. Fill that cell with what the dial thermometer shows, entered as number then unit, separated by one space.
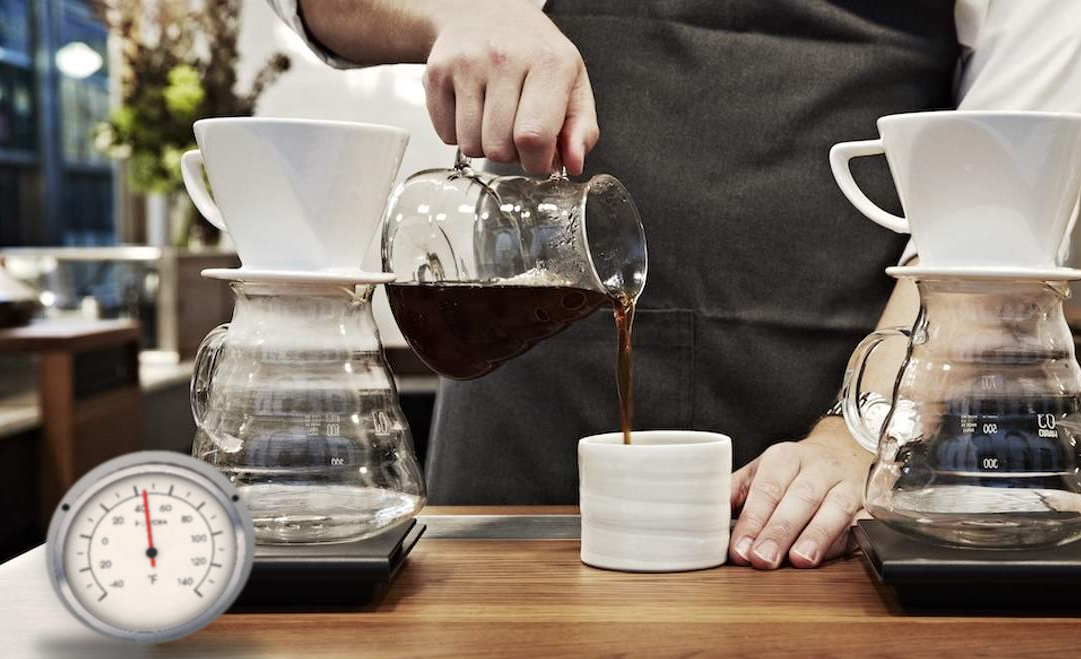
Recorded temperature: 45 °F
